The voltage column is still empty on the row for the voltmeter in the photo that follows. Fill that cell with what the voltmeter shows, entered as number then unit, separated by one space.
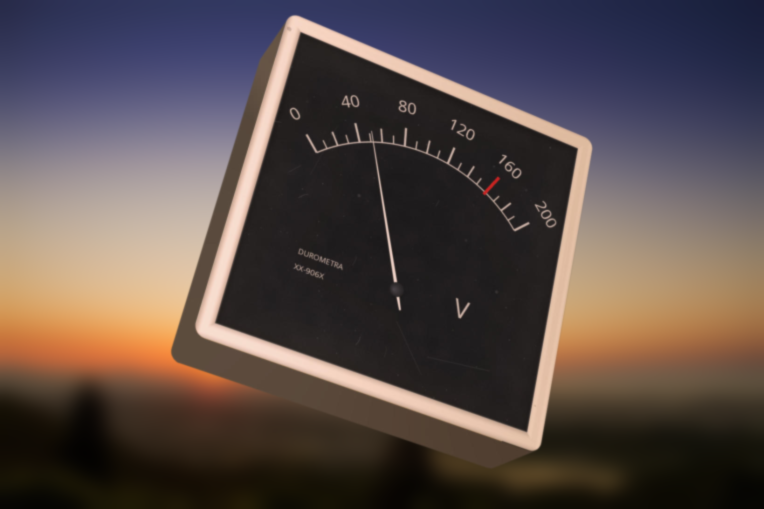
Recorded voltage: 50 V
